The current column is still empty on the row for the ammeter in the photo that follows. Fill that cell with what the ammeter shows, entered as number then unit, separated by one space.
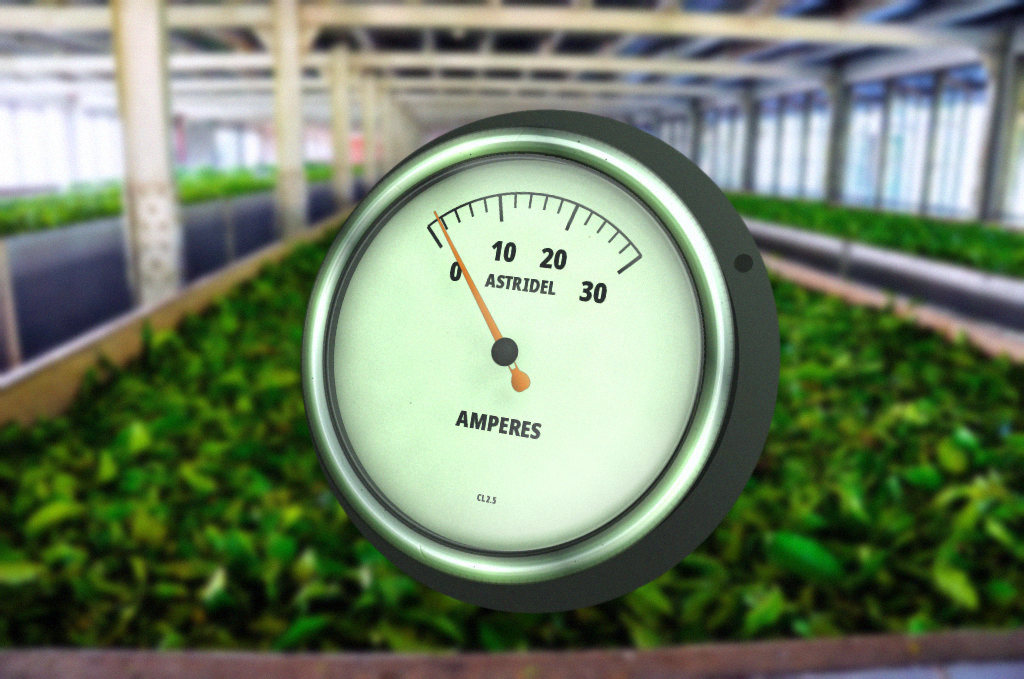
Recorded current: 2 A
